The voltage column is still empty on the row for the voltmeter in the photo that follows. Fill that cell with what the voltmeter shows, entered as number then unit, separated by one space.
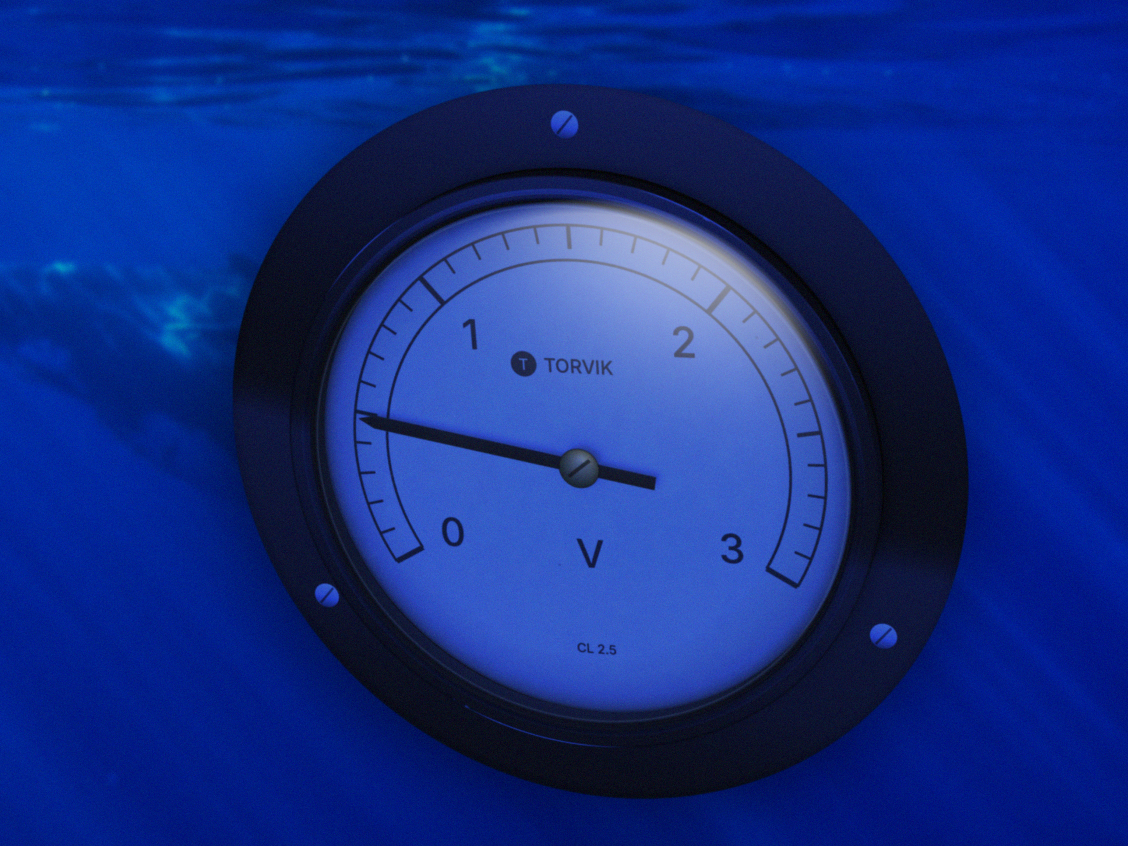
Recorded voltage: 0.5 V
